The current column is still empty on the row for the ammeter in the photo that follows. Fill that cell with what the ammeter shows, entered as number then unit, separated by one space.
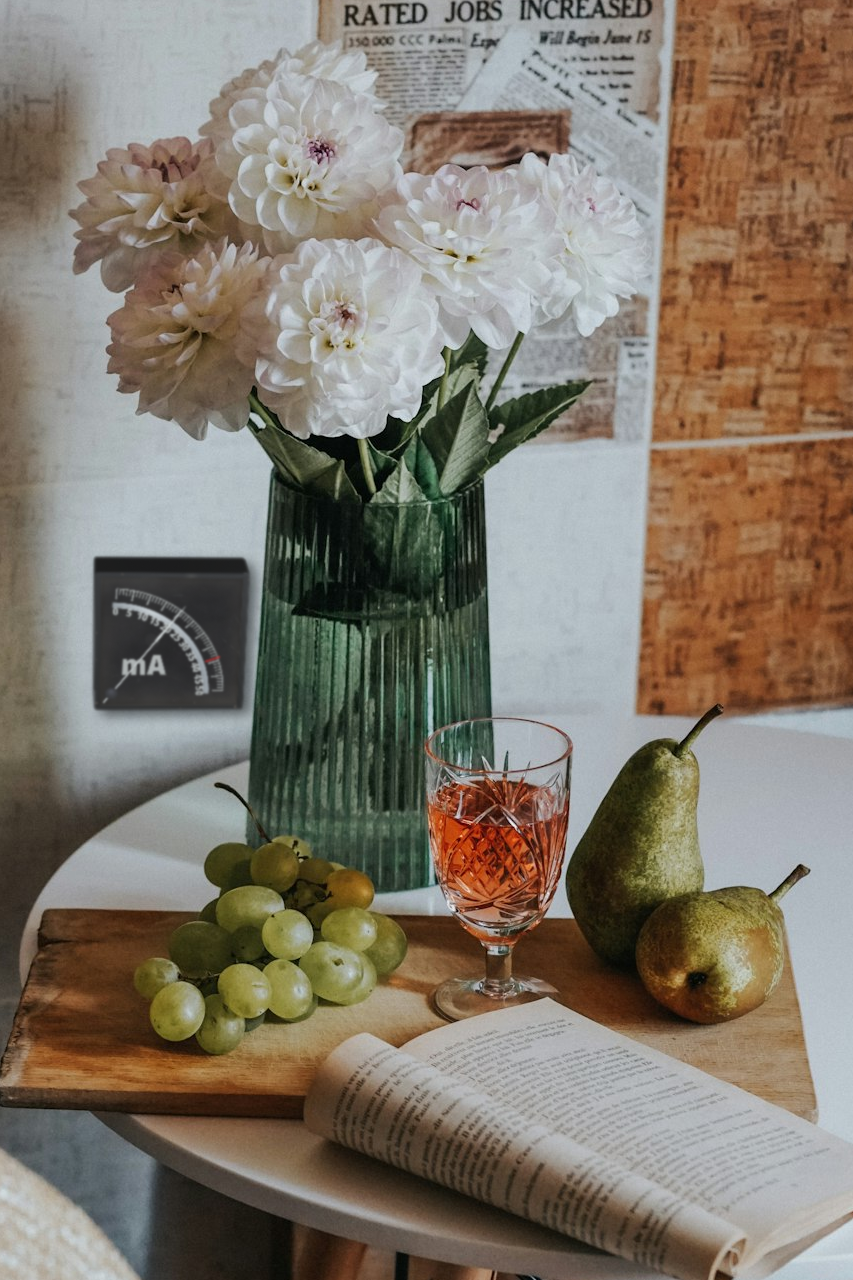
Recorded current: 20 mA
